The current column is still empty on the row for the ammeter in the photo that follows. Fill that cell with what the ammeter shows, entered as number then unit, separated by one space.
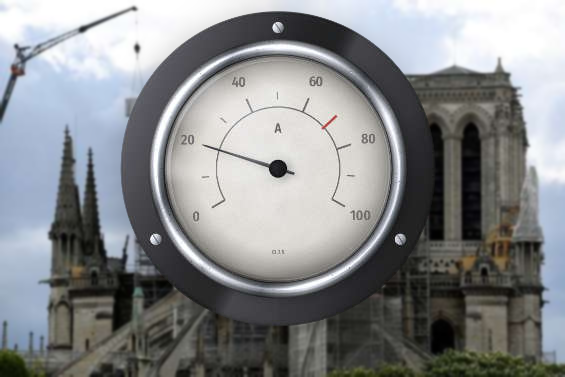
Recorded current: 20 A
